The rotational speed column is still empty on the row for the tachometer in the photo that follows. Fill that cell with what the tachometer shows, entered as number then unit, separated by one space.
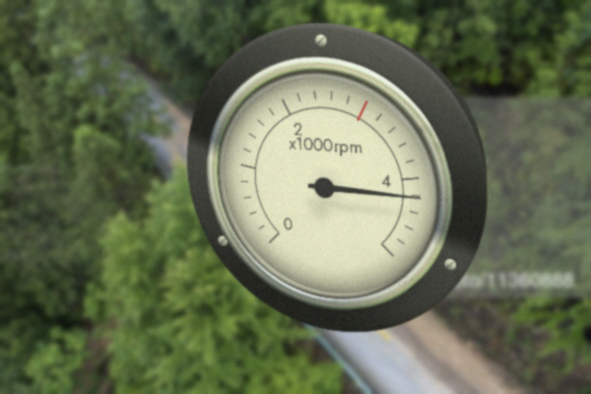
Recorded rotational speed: 4200 rpm
